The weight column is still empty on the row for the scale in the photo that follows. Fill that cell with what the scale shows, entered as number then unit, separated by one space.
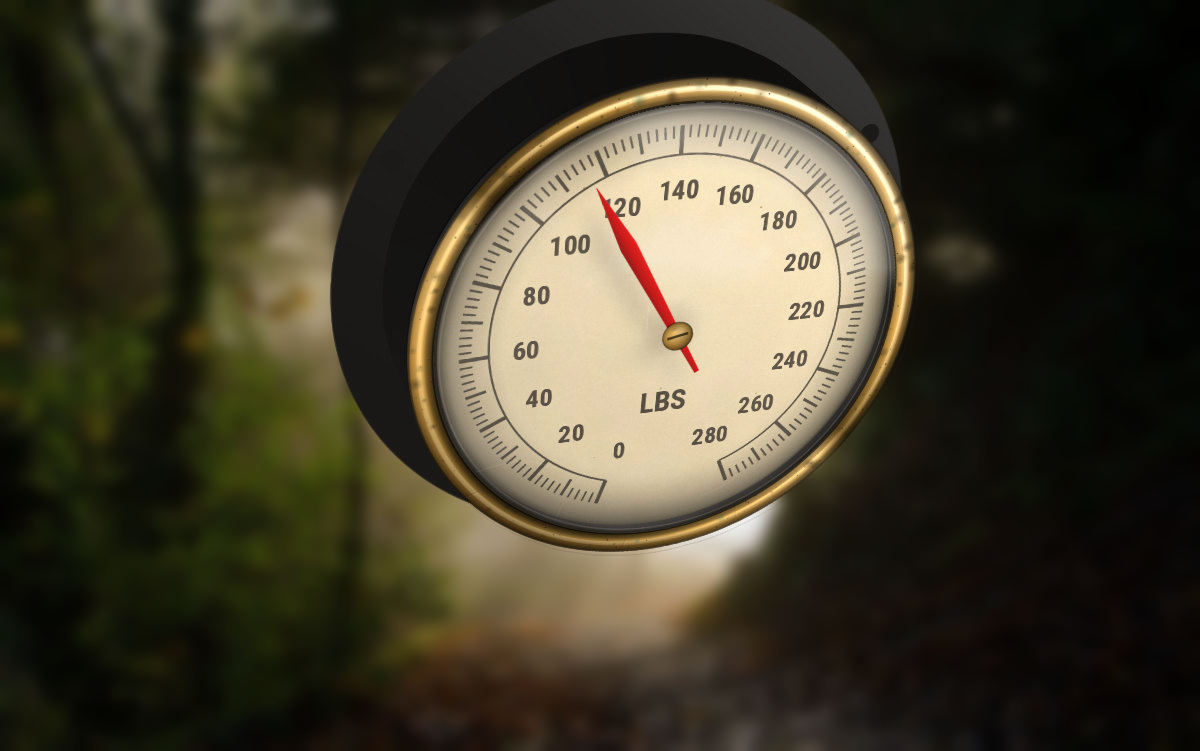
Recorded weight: 116 lb
